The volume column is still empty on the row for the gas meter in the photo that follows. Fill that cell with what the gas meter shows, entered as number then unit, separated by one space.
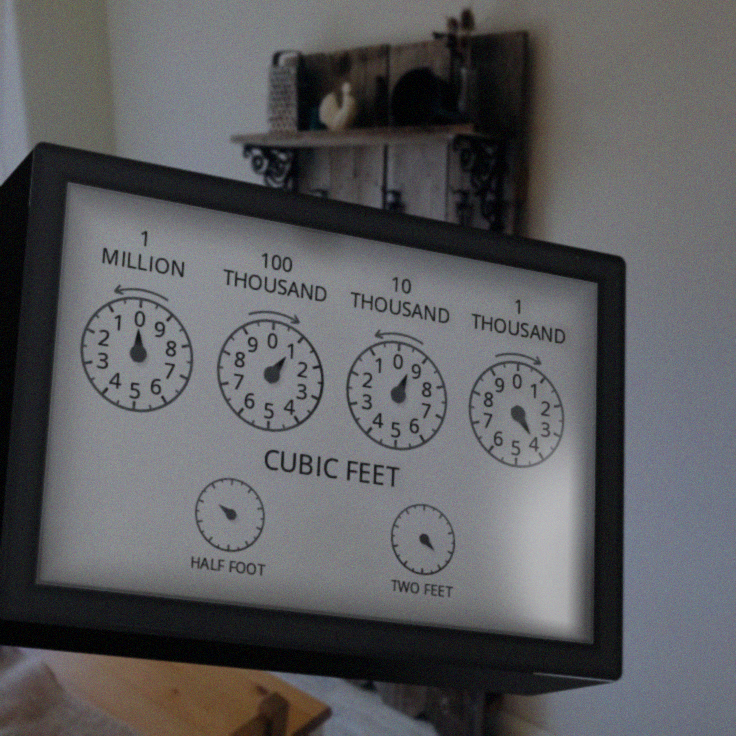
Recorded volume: 9400 ft³
